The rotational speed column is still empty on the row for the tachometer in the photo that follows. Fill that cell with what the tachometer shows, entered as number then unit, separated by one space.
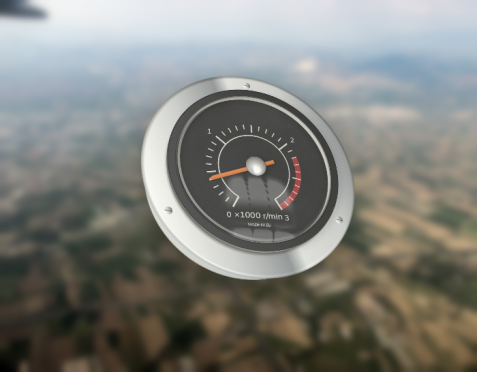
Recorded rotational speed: 400 rpm
